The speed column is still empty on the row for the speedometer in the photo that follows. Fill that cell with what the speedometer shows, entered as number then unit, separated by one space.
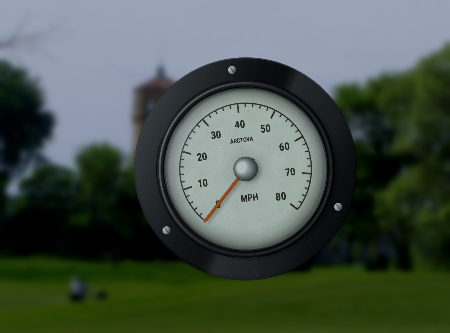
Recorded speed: 0 mph
